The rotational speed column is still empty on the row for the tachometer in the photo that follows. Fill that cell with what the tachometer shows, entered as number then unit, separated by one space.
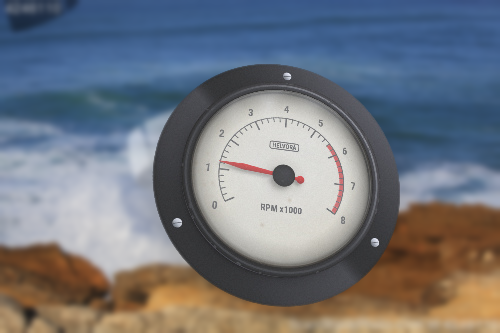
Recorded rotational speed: 1200 rpm
